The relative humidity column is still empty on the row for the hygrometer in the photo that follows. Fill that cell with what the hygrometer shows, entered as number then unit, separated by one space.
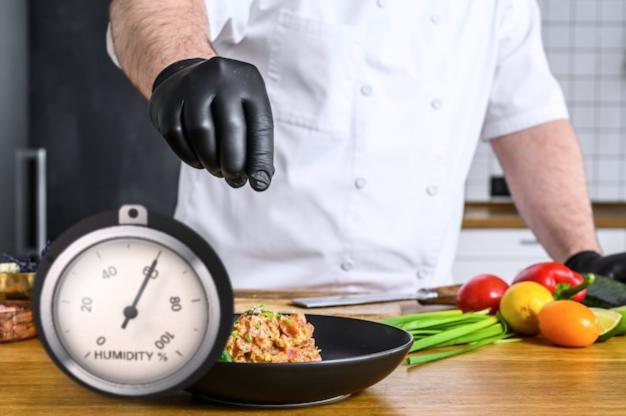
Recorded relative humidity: 60 %
